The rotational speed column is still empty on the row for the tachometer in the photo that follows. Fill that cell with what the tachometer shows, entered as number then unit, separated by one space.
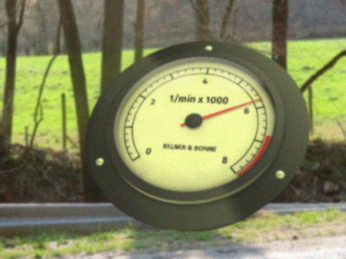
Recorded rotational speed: 5800 rpm
